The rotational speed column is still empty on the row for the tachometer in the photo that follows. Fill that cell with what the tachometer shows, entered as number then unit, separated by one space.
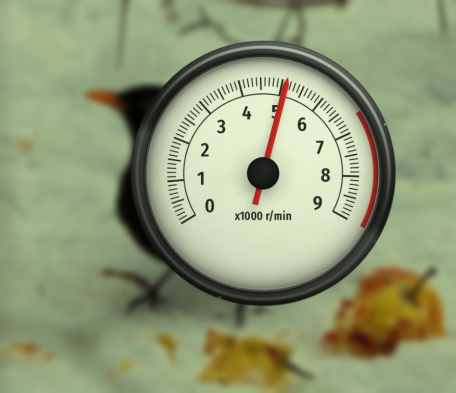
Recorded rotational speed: 5100 rpm
